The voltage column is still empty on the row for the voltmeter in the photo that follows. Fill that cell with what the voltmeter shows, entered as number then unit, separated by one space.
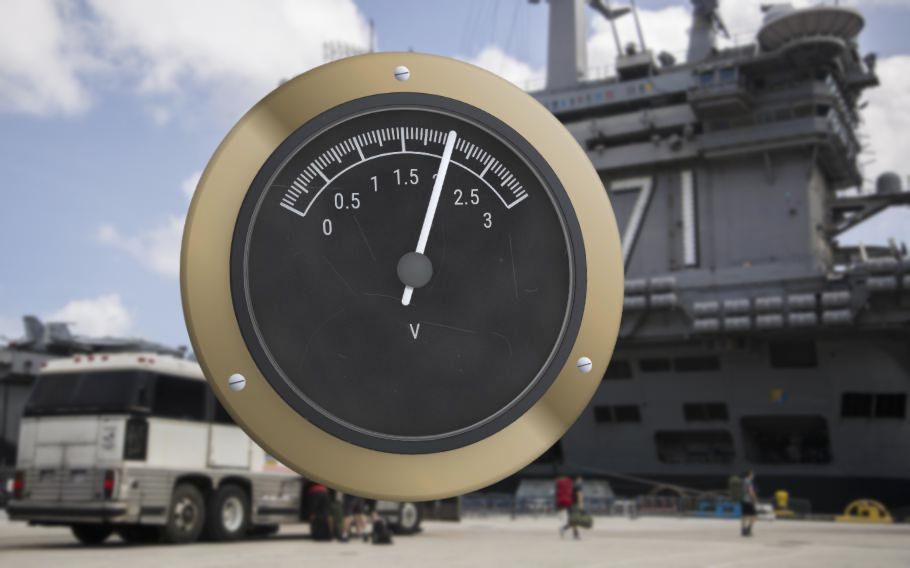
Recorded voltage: 2 V
